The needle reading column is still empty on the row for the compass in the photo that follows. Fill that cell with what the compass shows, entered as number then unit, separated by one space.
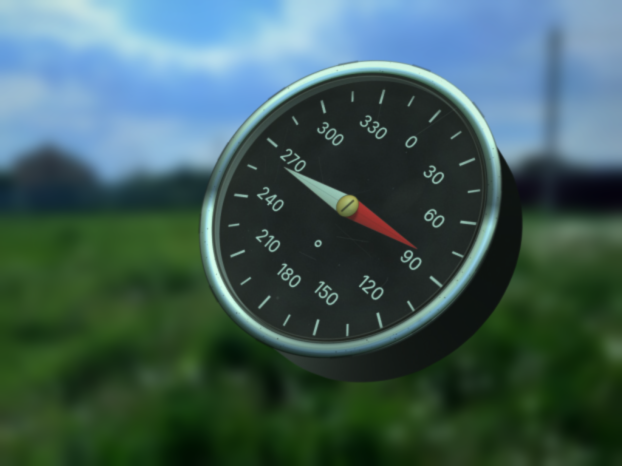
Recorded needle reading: 82.5 °
